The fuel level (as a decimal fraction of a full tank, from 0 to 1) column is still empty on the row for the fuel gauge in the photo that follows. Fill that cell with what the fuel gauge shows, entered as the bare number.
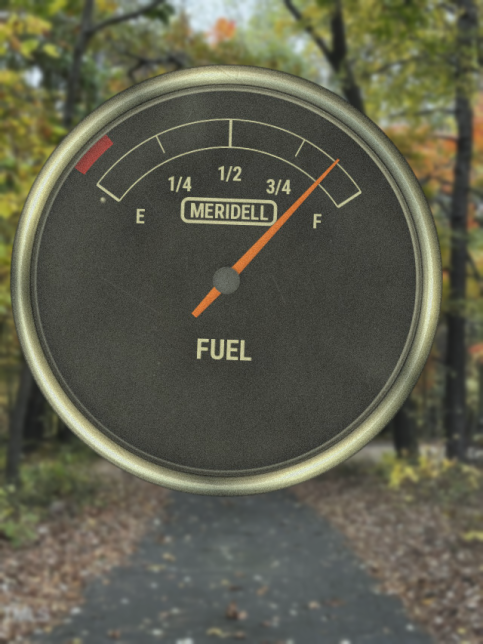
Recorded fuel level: 0.875
